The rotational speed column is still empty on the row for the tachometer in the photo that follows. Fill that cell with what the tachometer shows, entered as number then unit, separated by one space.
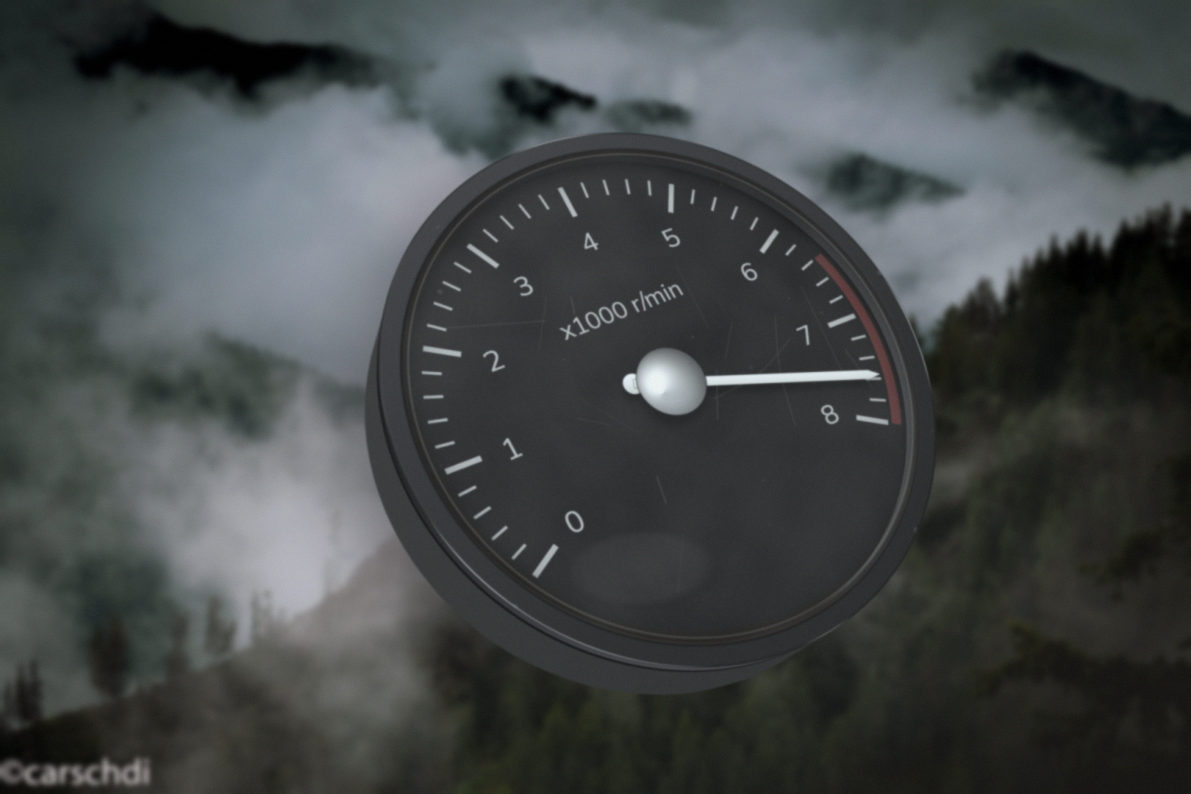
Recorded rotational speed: 7600 rpm
